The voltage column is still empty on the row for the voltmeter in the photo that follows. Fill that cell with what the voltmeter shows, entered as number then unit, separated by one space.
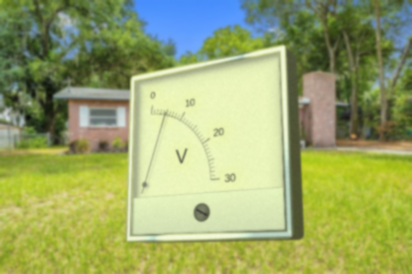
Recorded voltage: 5 V
